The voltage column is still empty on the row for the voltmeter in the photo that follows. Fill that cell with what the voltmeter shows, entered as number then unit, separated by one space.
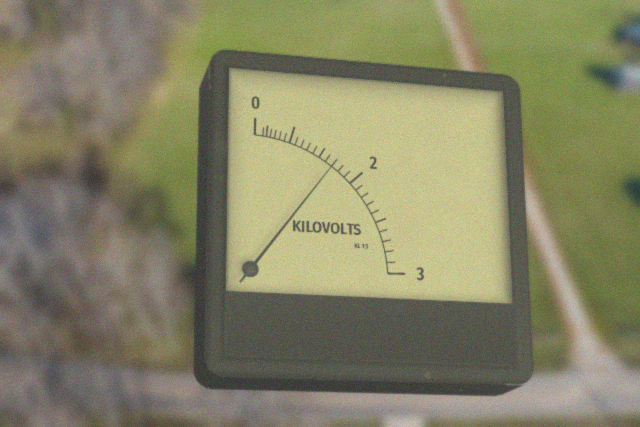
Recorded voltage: 1.7 kV
